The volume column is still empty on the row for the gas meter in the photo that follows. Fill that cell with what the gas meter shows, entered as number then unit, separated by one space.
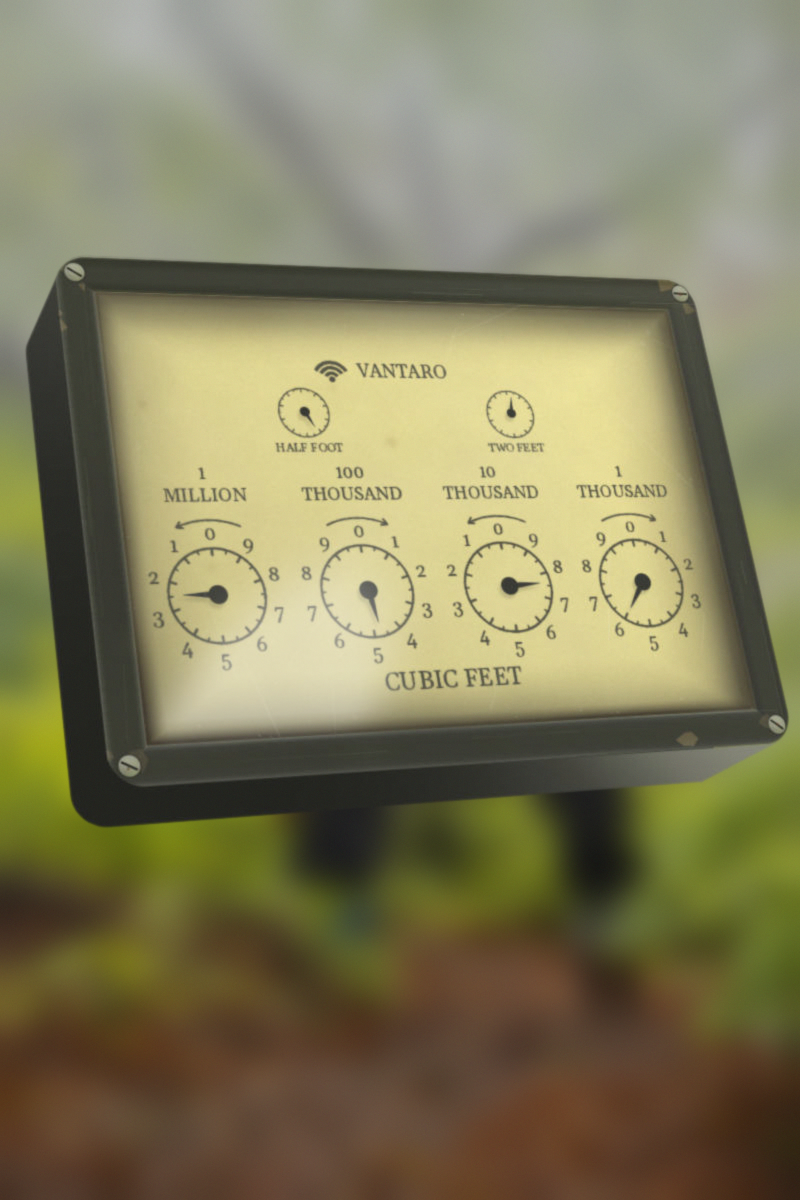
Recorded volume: 247600 ft³
